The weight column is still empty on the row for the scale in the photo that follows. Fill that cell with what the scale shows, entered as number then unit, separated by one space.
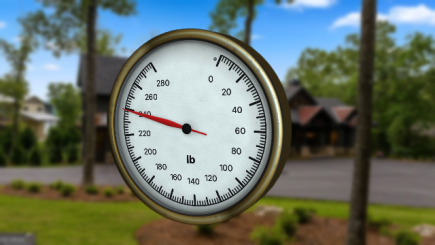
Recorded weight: 240 lb
